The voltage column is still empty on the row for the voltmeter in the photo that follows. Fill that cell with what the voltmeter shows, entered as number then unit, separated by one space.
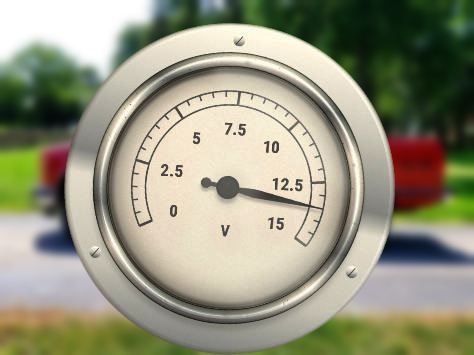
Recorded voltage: 13.5 V
